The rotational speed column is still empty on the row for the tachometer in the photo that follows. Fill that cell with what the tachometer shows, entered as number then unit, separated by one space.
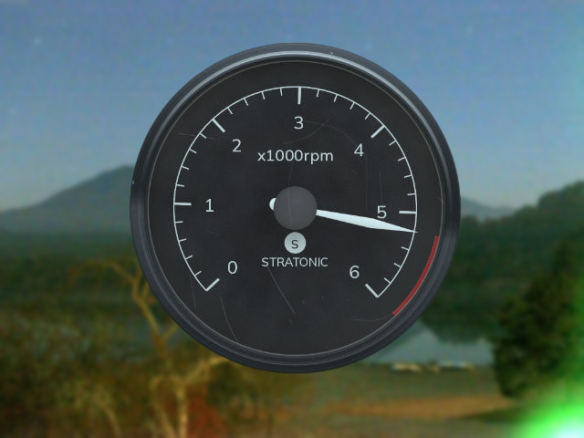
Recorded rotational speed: 5200 rpm
